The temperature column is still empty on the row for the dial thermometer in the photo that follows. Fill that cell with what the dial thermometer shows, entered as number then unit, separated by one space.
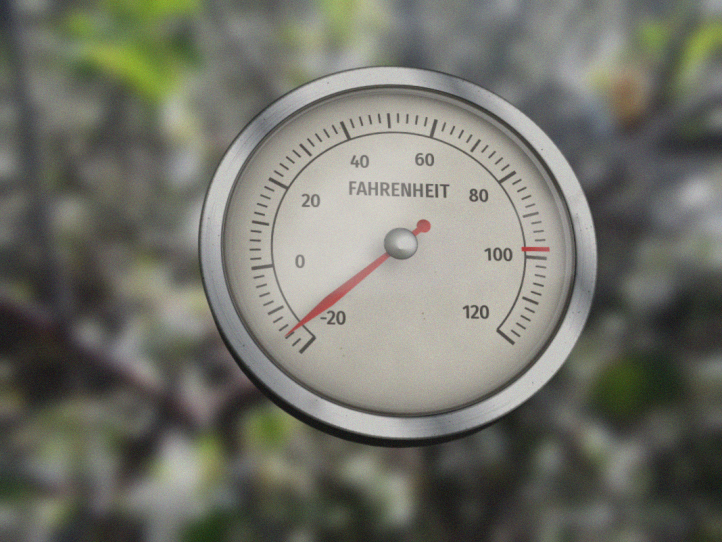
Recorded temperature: -16 °F
